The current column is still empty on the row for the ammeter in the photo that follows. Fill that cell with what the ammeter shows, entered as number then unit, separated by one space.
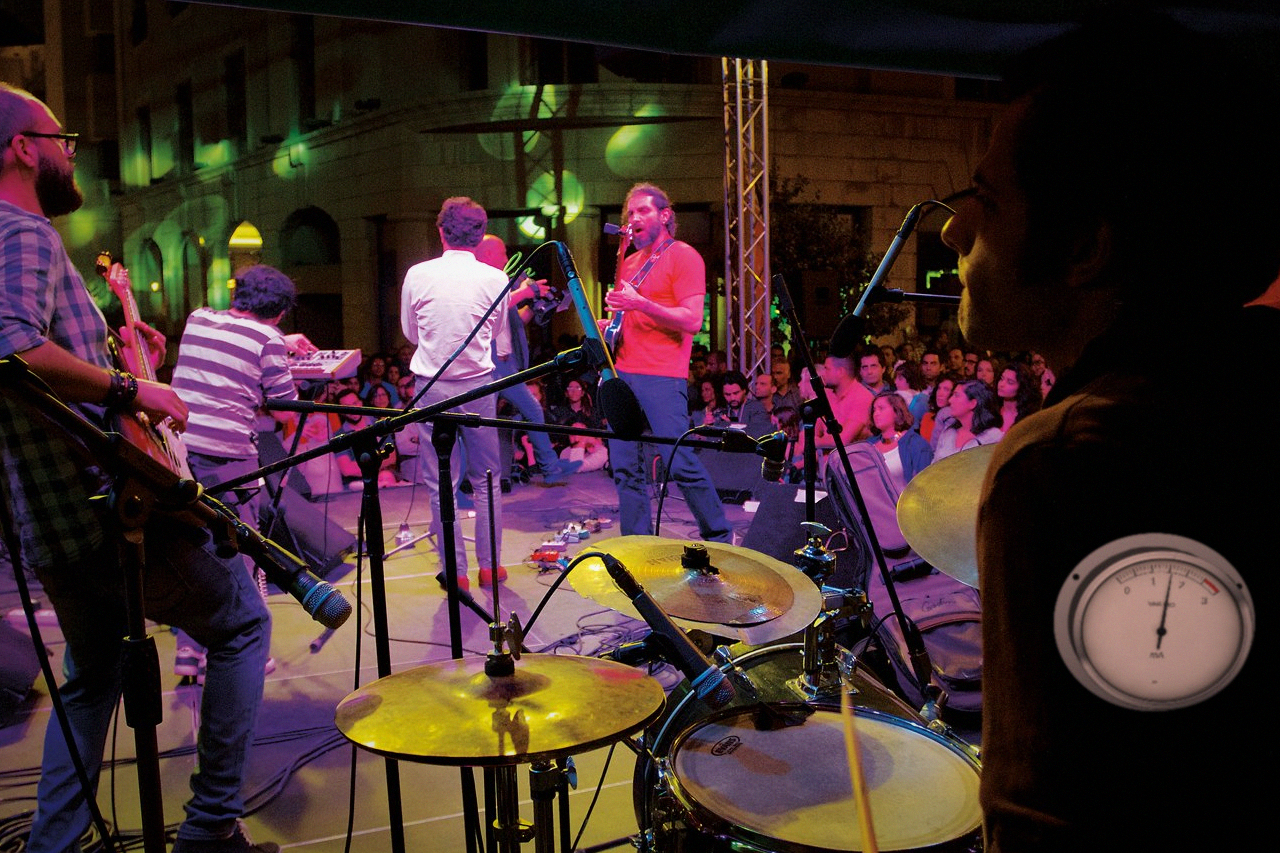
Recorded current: 1.5 mA
